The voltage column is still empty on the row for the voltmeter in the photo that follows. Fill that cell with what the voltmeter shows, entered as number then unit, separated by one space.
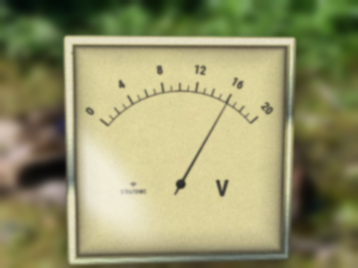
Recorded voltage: 16 V
